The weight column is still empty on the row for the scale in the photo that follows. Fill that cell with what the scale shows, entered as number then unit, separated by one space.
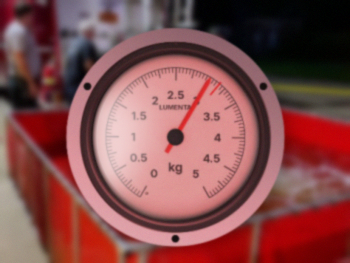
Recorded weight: 3 kg
